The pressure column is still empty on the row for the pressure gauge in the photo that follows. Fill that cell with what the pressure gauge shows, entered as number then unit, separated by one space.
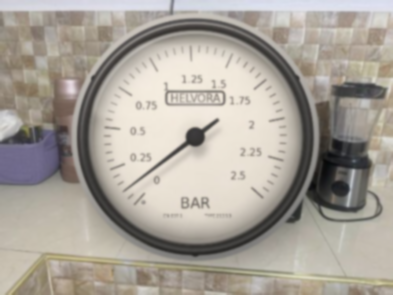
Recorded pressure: 0.1 bar
